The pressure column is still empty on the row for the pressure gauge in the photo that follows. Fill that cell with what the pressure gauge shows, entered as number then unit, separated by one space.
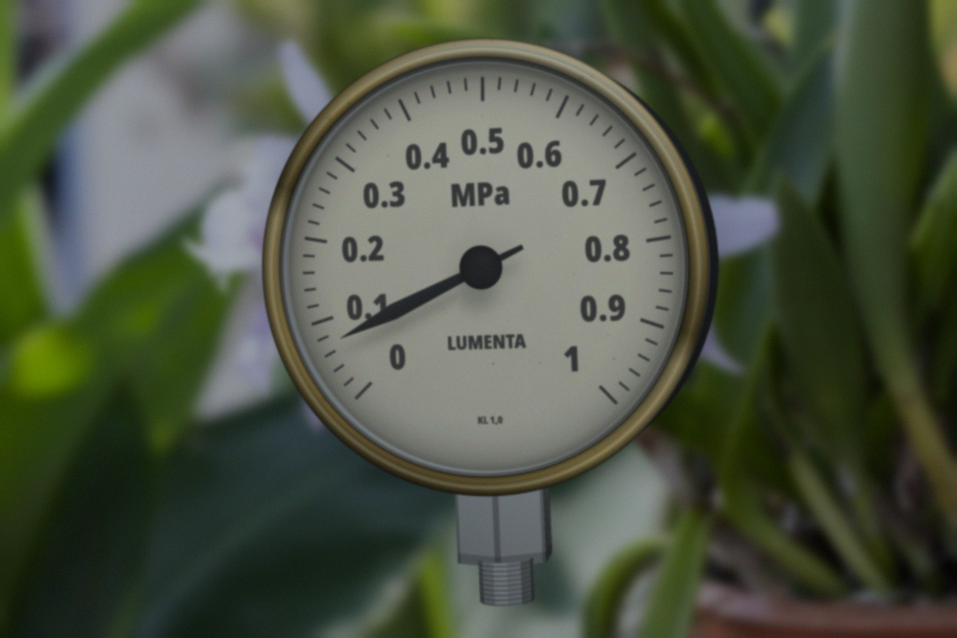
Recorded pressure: 0.07 MPa
